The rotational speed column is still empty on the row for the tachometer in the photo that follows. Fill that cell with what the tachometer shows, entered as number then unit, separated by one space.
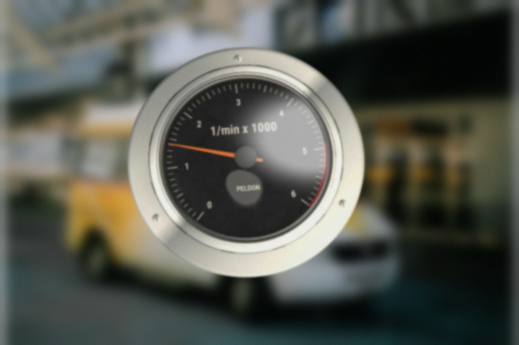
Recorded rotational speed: 1400 rpm
